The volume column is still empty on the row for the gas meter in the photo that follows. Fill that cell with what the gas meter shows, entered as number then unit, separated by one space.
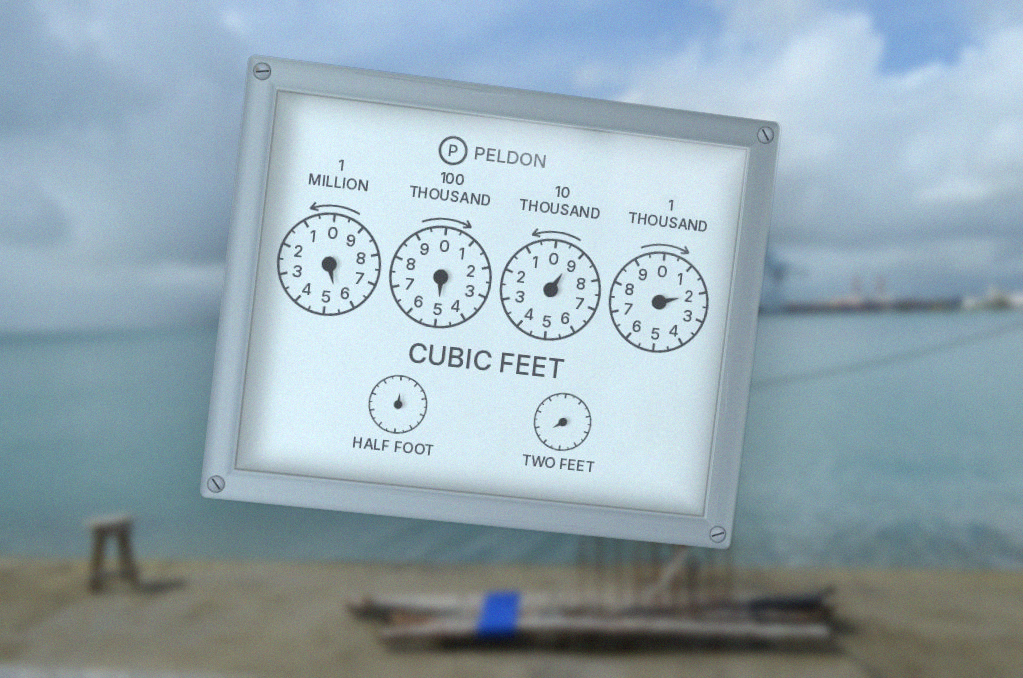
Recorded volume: 549200 ft³
